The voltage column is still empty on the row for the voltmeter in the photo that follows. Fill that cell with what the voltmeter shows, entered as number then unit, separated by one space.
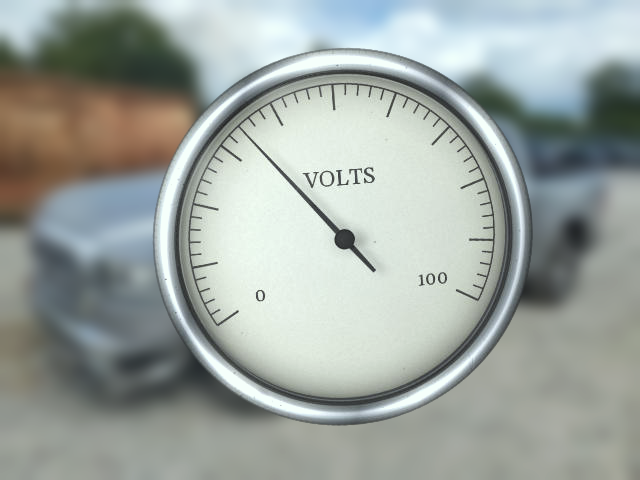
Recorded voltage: 34 V
